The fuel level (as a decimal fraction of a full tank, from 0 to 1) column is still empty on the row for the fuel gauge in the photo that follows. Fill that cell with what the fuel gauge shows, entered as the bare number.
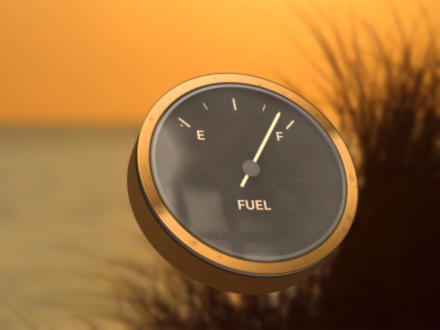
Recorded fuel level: 0.875
